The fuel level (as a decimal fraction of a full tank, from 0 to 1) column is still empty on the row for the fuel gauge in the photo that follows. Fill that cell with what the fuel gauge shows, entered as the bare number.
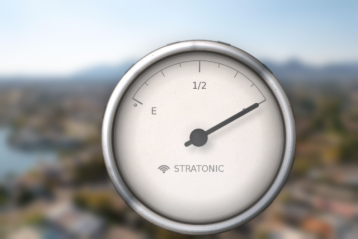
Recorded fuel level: 1
